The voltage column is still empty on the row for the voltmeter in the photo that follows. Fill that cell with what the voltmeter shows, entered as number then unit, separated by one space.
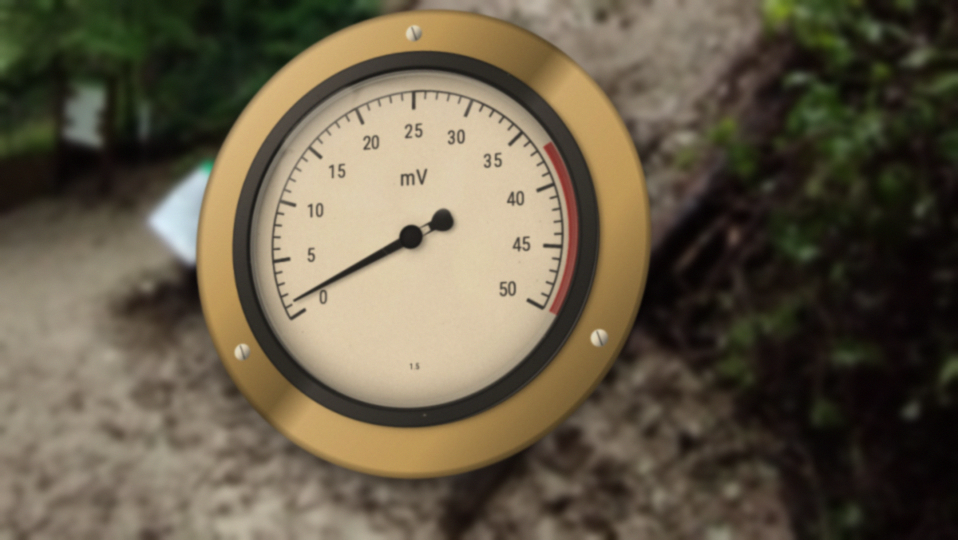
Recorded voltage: 1 mV
